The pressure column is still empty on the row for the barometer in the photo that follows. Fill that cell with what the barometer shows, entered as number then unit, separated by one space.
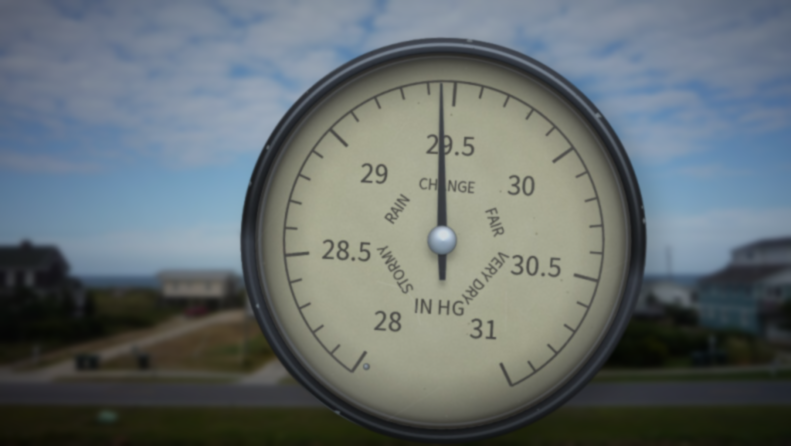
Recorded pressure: 29.45 inHg
